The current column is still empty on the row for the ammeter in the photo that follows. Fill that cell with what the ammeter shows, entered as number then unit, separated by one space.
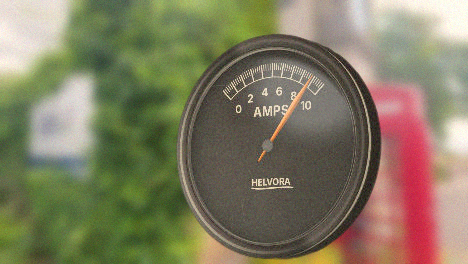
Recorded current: 9 A
